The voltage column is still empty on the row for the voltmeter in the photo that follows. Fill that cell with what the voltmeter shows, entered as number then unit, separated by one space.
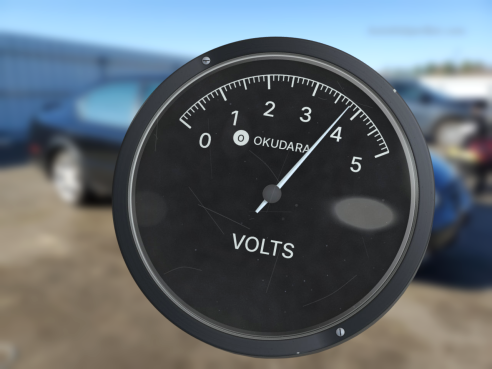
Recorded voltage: 3.8 V
